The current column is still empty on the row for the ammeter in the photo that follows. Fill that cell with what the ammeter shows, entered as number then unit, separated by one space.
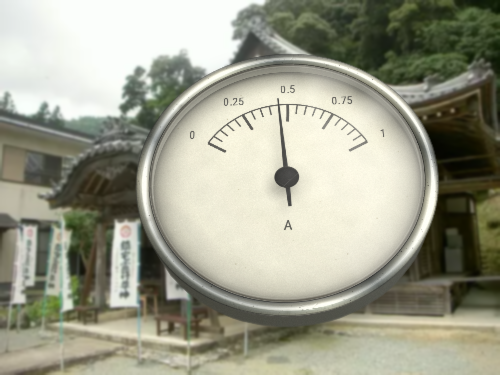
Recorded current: 0.45 A
